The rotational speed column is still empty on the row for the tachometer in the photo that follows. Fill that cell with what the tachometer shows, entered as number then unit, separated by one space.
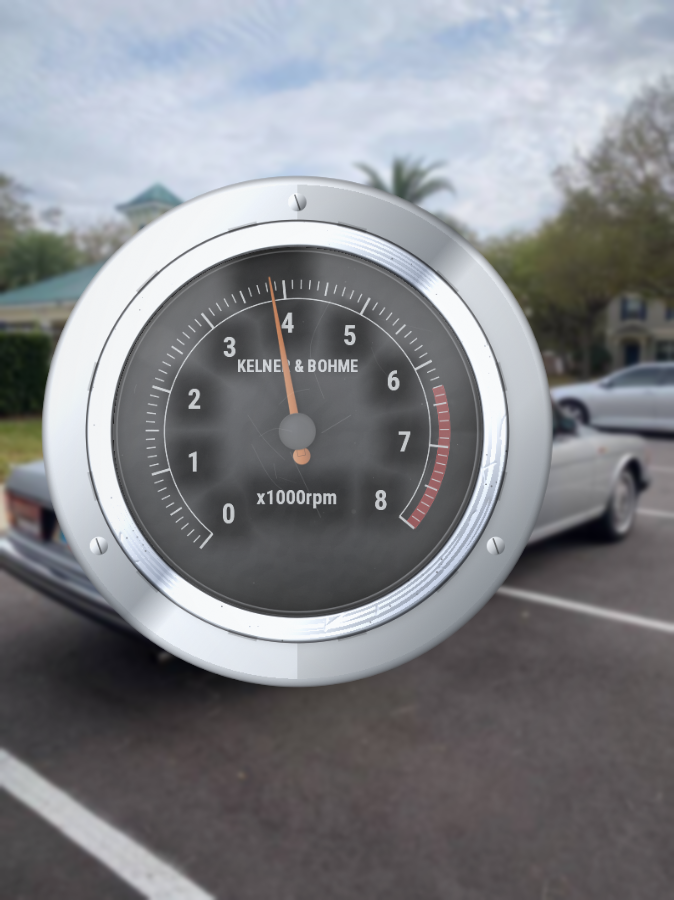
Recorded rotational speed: 3850 rpm
